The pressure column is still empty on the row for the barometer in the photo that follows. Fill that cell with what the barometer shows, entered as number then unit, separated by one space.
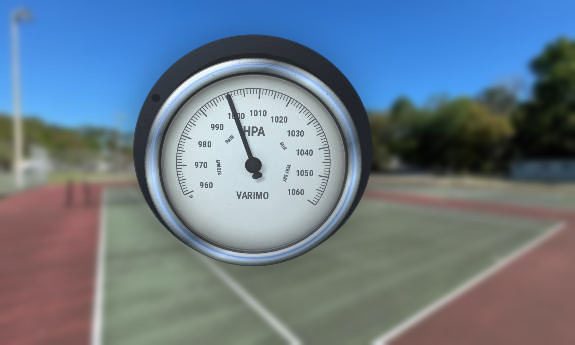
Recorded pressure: 1000 hPa
